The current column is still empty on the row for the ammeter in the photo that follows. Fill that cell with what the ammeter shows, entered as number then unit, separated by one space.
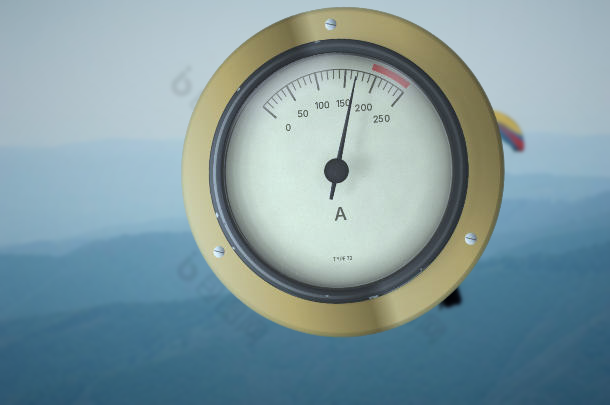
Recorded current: 170 A
